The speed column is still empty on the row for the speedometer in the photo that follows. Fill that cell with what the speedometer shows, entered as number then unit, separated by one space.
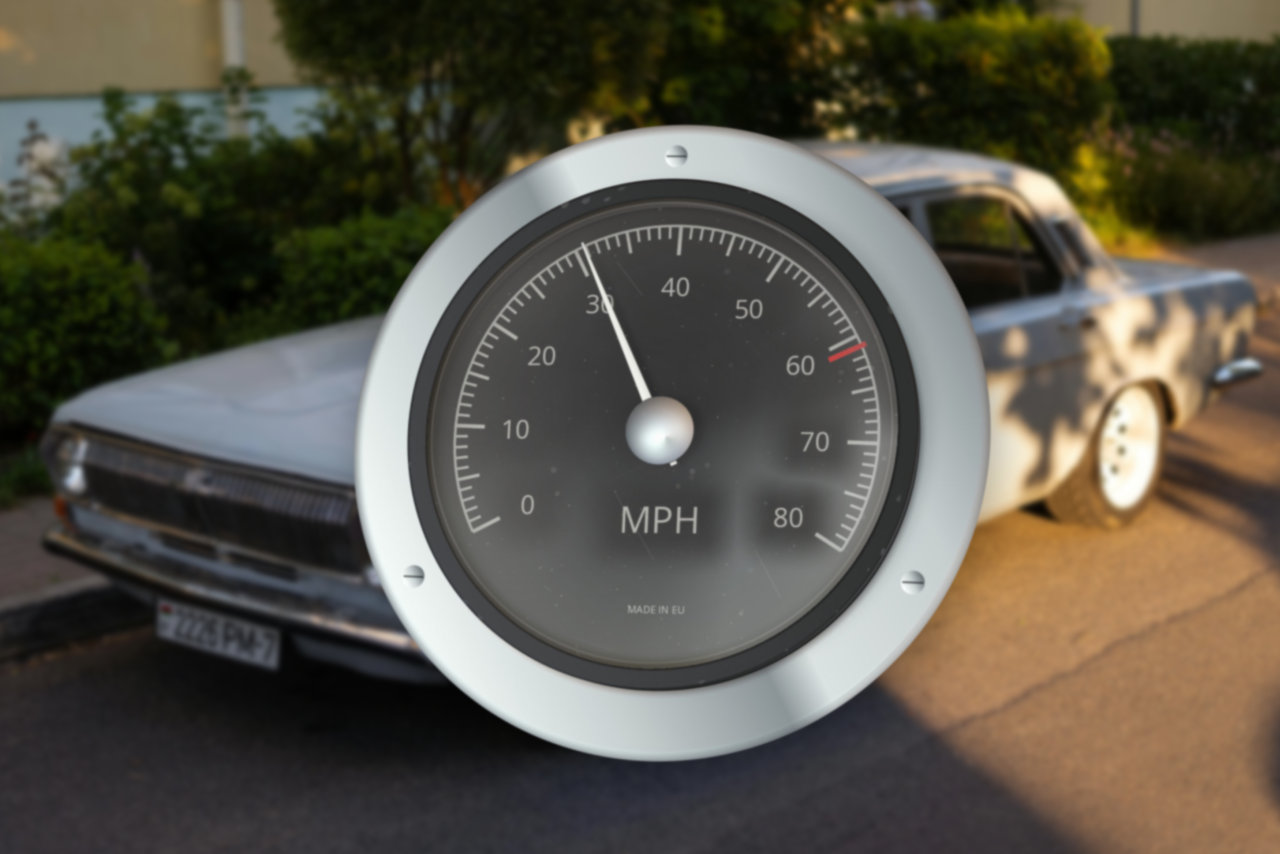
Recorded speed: 31 mph
